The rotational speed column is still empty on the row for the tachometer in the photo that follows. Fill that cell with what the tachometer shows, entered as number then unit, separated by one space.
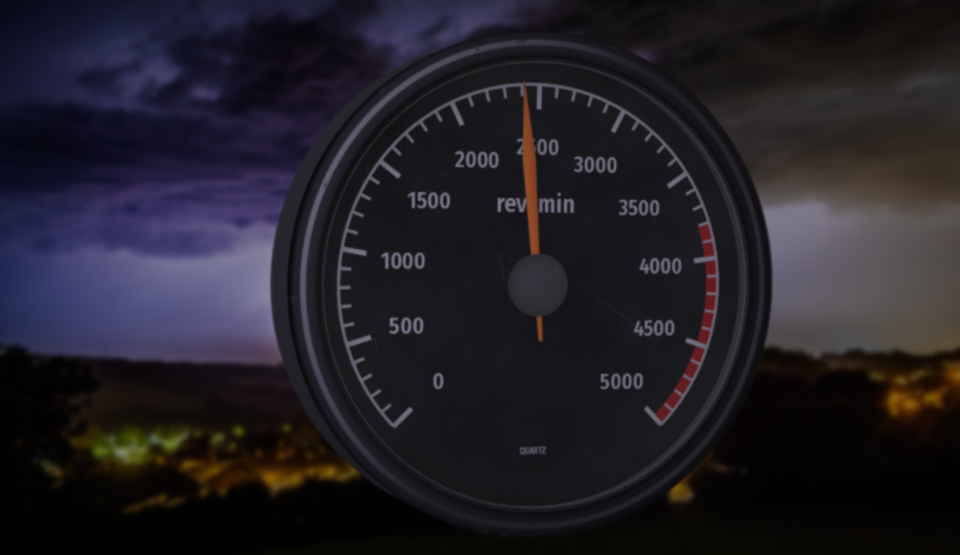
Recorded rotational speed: 2400 rpm
